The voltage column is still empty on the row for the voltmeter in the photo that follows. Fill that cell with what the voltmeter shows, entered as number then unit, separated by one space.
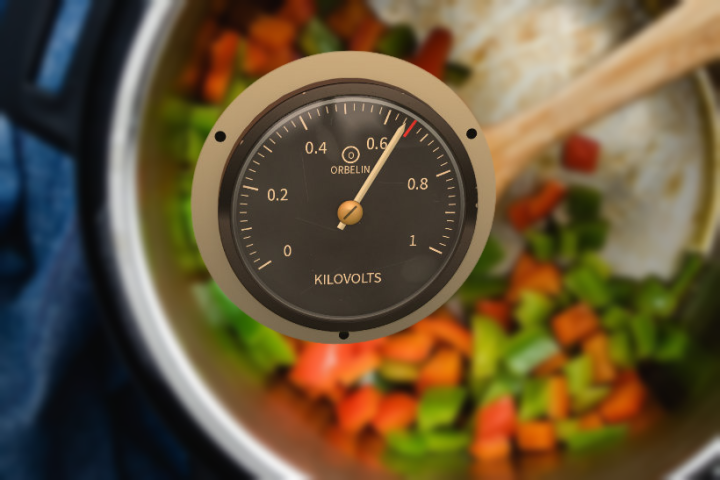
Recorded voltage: 0.64 kV
